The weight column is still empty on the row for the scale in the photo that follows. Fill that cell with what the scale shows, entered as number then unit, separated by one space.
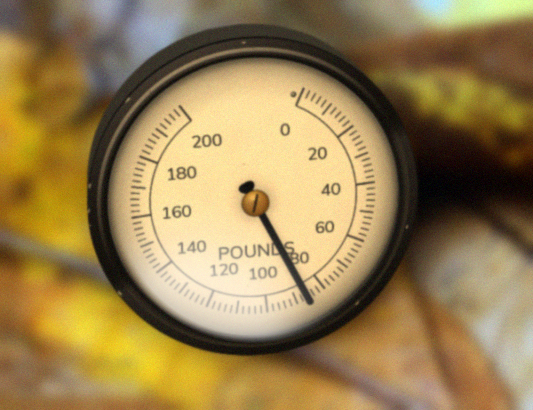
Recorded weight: 86 lb
